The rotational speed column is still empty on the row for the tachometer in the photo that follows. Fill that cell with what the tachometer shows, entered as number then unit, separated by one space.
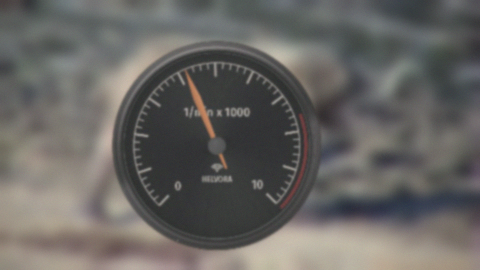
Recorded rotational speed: 4200 rpm
